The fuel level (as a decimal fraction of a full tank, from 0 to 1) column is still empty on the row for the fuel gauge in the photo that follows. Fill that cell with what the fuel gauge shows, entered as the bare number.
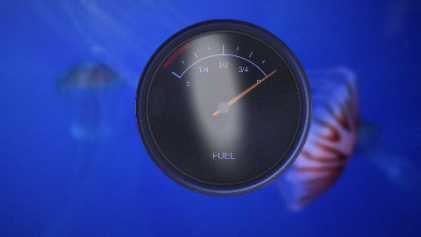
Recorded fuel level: 1
